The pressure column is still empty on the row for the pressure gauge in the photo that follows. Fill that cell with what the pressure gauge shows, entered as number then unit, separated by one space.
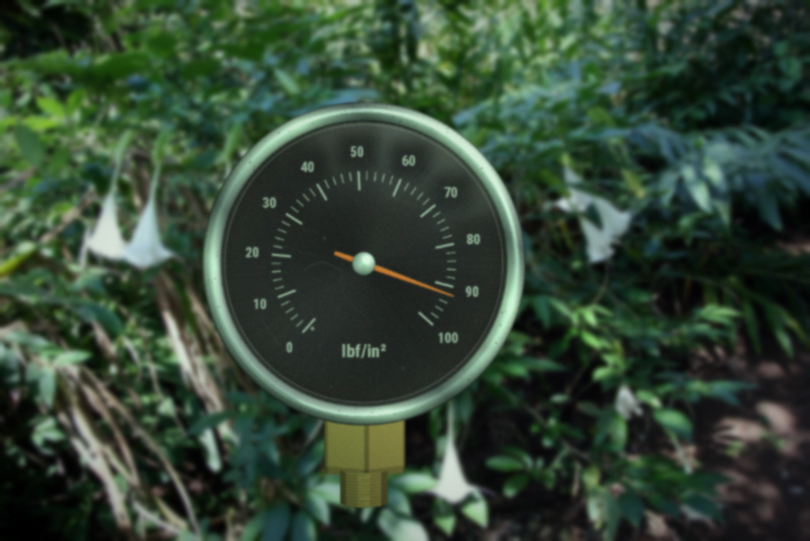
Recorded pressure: 92 psi
